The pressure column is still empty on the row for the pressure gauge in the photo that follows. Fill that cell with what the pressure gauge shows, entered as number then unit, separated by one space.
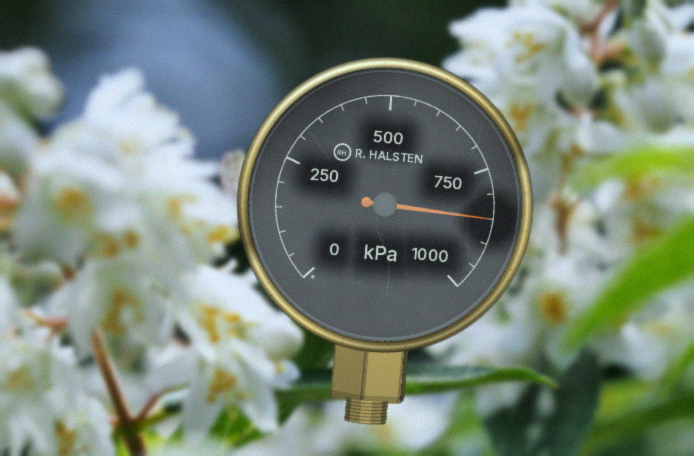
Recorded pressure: 850 kPa
